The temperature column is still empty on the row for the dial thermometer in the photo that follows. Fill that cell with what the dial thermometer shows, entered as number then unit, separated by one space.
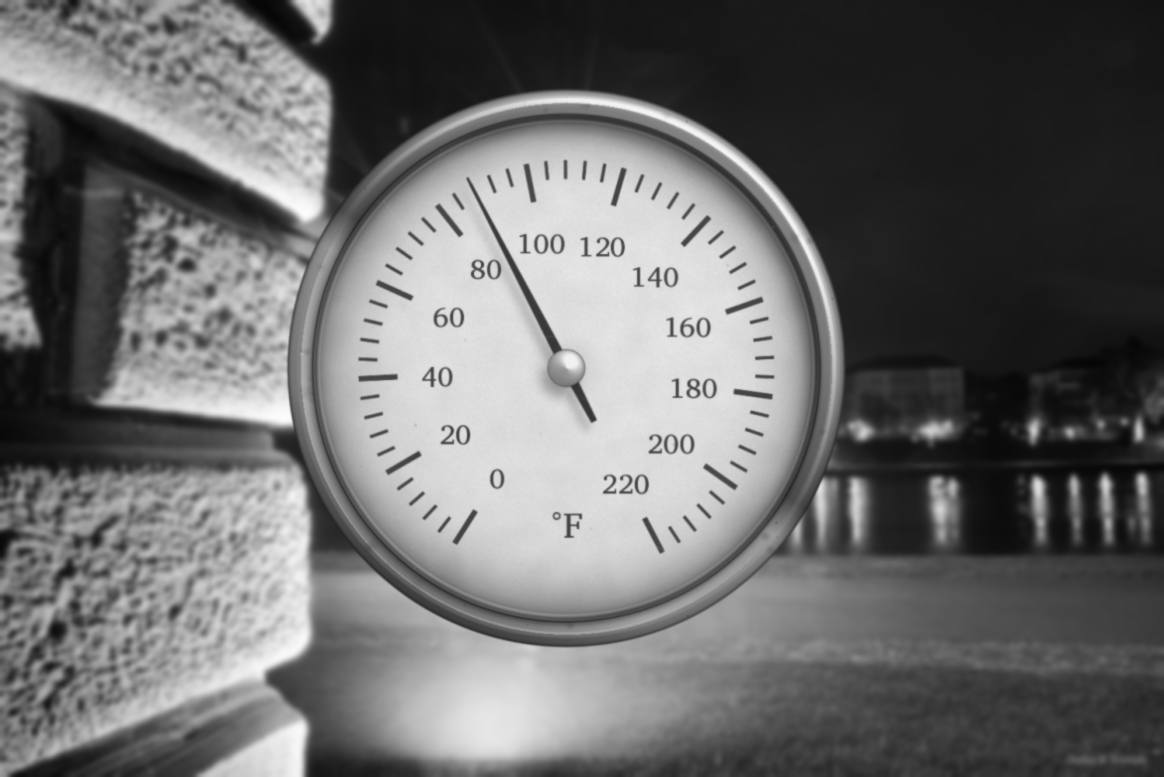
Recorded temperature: 88 °F
